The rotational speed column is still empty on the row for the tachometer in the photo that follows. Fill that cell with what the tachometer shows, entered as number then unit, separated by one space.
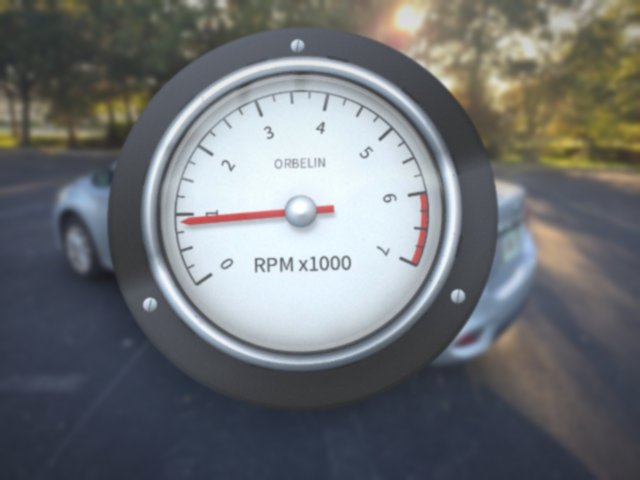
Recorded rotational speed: 875 rpm
